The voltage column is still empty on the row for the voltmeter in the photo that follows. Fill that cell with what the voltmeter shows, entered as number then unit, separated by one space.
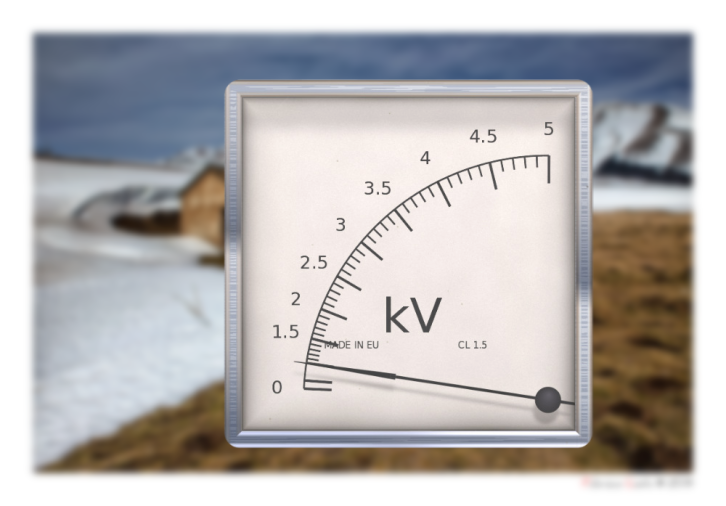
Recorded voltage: 1 kV
